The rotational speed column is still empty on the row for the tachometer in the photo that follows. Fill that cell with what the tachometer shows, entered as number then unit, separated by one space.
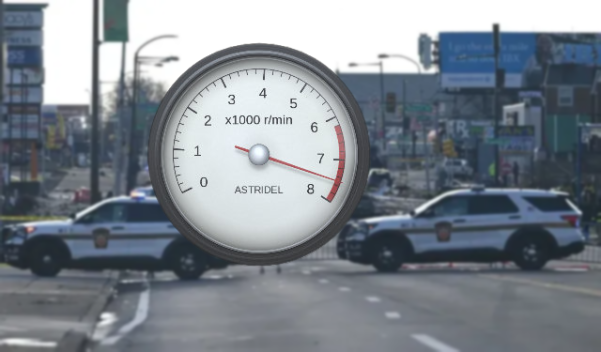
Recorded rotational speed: 7500 rpm
